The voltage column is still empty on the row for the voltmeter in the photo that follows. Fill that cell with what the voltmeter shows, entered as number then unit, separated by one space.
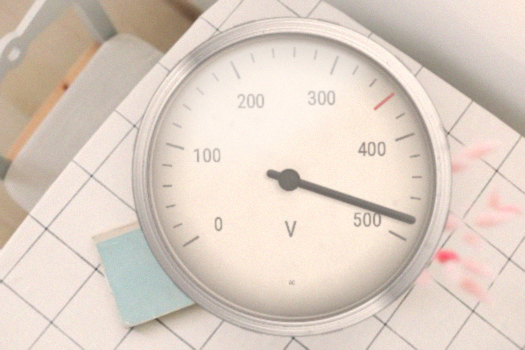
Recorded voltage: 480 V
